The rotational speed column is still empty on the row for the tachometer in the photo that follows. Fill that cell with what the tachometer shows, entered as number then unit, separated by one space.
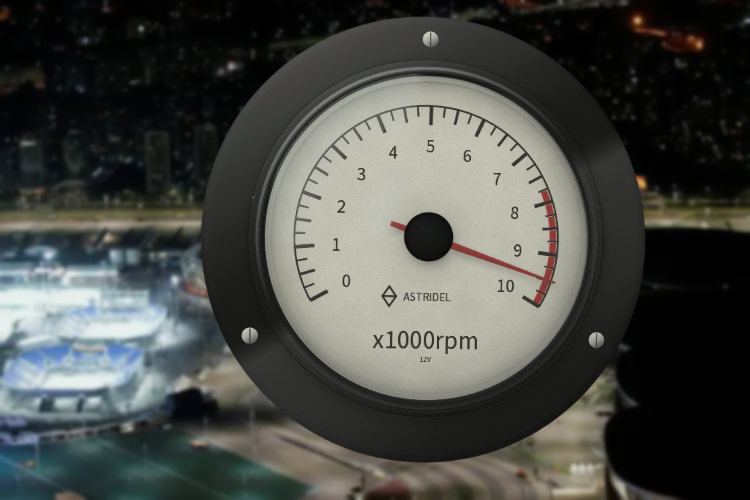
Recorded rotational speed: 9500 rpm
